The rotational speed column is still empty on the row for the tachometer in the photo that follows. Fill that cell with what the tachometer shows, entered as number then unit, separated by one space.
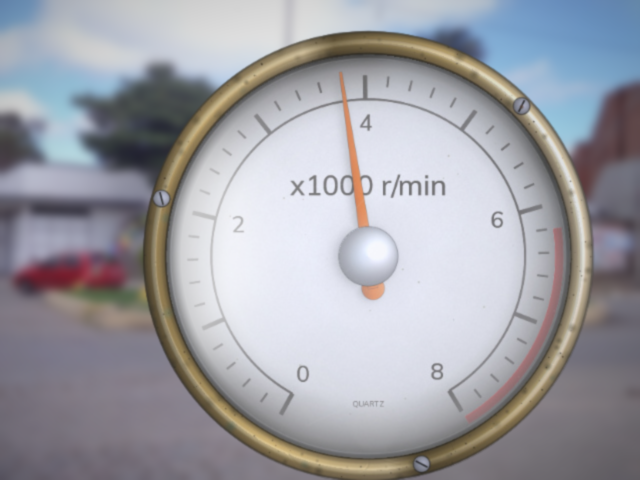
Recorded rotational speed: 3800 rpm
